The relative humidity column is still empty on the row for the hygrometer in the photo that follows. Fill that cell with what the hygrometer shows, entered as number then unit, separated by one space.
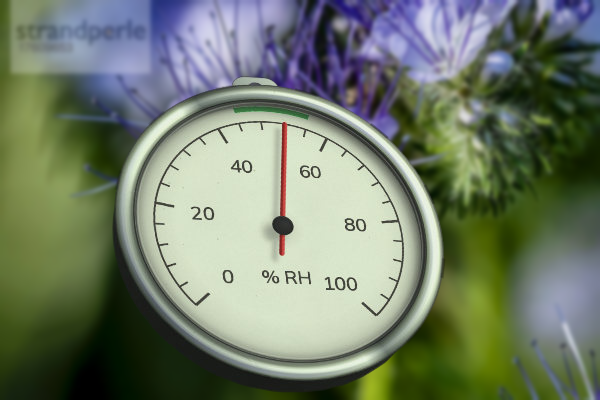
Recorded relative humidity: 52 %
